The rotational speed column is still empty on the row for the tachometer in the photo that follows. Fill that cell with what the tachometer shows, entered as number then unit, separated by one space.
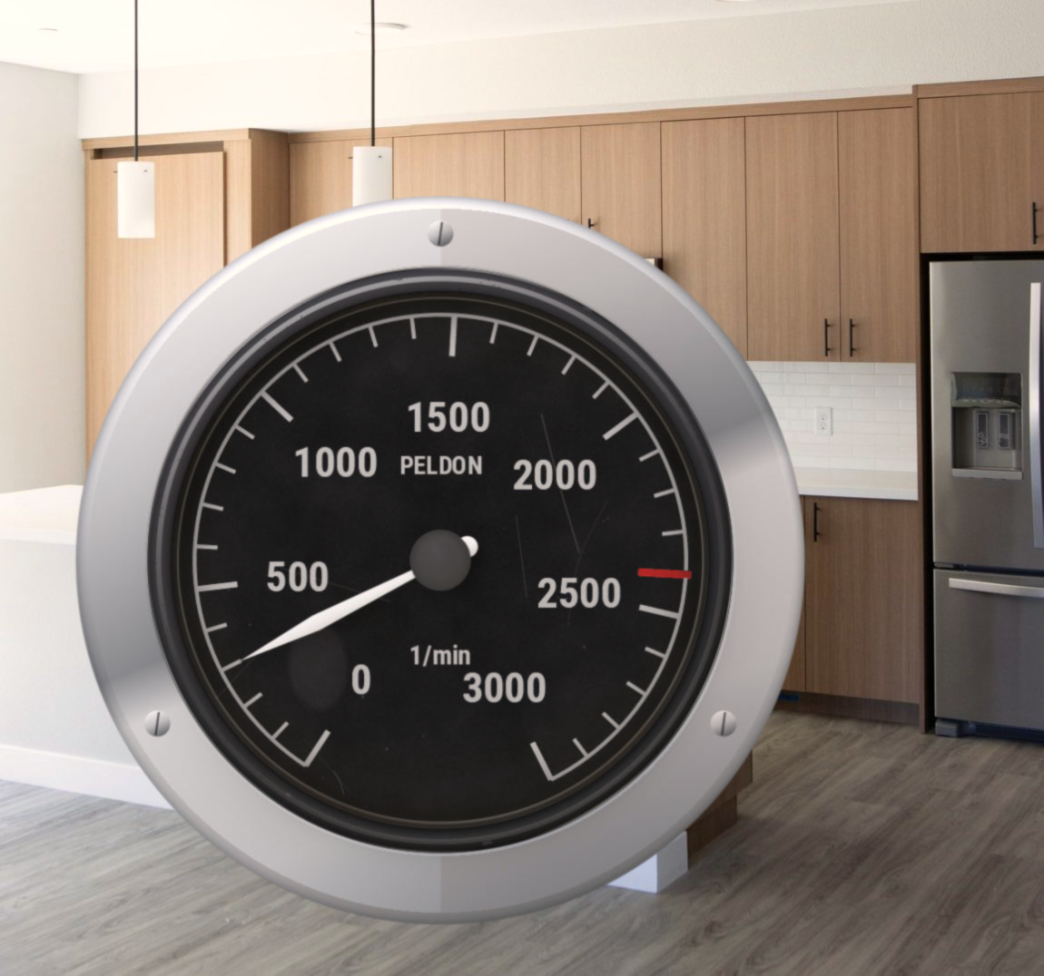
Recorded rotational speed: 300 rpm
